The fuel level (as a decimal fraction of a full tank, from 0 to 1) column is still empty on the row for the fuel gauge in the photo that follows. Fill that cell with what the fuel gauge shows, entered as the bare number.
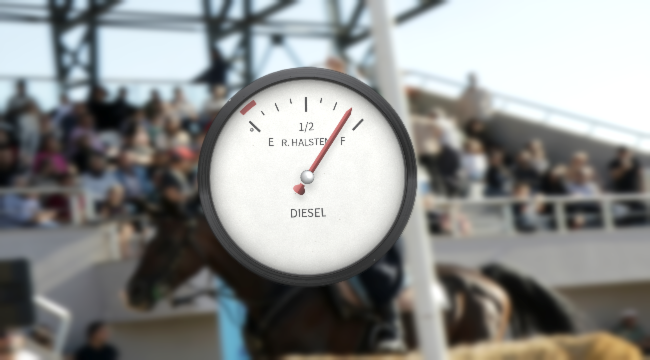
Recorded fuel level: 0.875
